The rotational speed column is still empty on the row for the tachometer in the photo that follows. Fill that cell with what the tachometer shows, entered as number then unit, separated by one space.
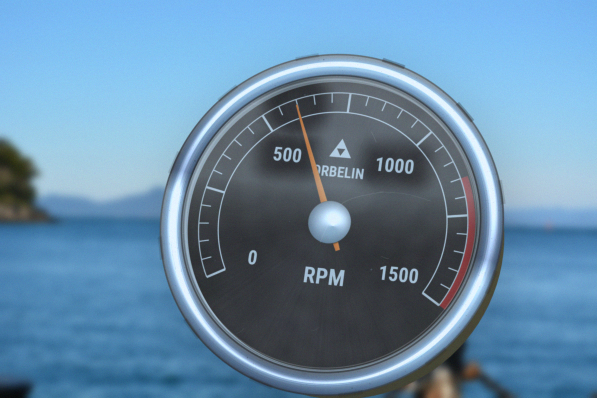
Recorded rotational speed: 600 rpm
